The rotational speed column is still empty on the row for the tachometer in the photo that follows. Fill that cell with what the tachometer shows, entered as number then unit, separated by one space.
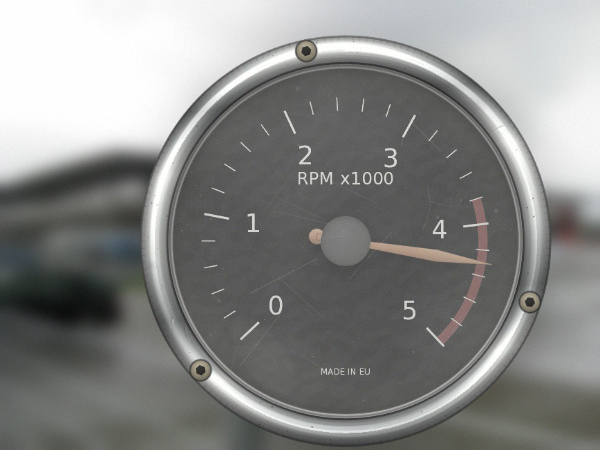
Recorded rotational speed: 4300 rpm
